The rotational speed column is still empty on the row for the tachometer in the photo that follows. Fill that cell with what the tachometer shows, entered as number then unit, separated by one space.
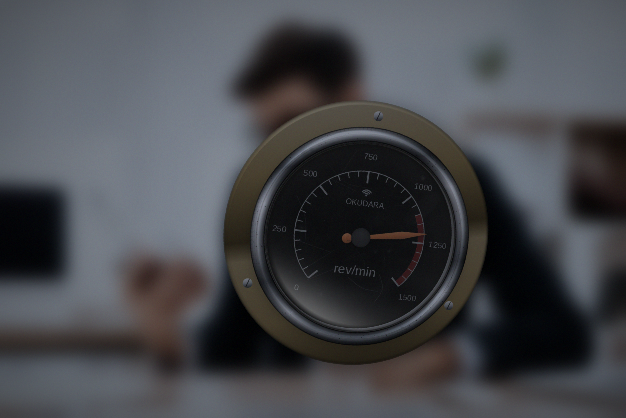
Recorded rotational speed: 1200 rpm
